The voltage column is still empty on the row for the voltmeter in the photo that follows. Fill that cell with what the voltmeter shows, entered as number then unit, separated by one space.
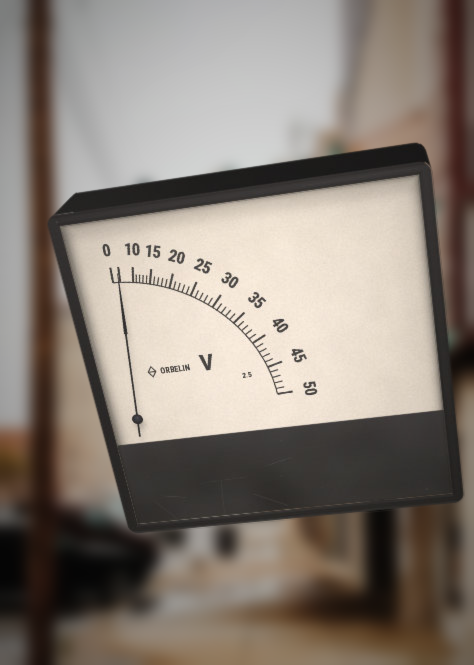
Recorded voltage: 5 V
